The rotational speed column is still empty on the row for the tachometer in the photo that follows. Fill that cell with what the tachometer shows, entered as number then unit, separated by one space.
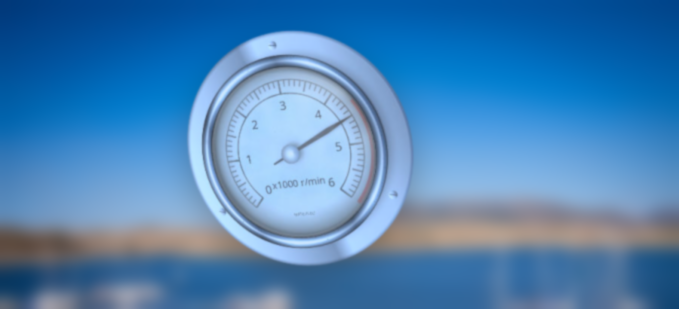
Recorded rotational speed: 4500 rpm
